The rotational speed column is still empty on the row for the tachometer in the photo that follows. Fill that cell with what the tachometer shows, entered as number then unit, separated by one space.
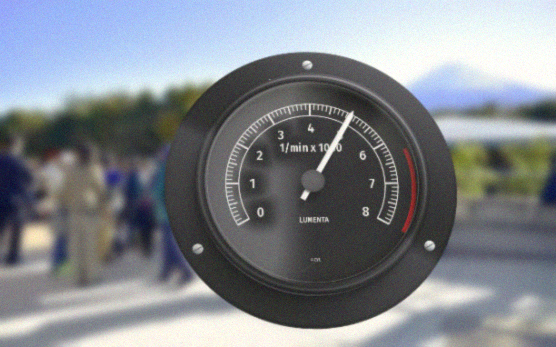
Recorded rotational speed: 5000 rpm
